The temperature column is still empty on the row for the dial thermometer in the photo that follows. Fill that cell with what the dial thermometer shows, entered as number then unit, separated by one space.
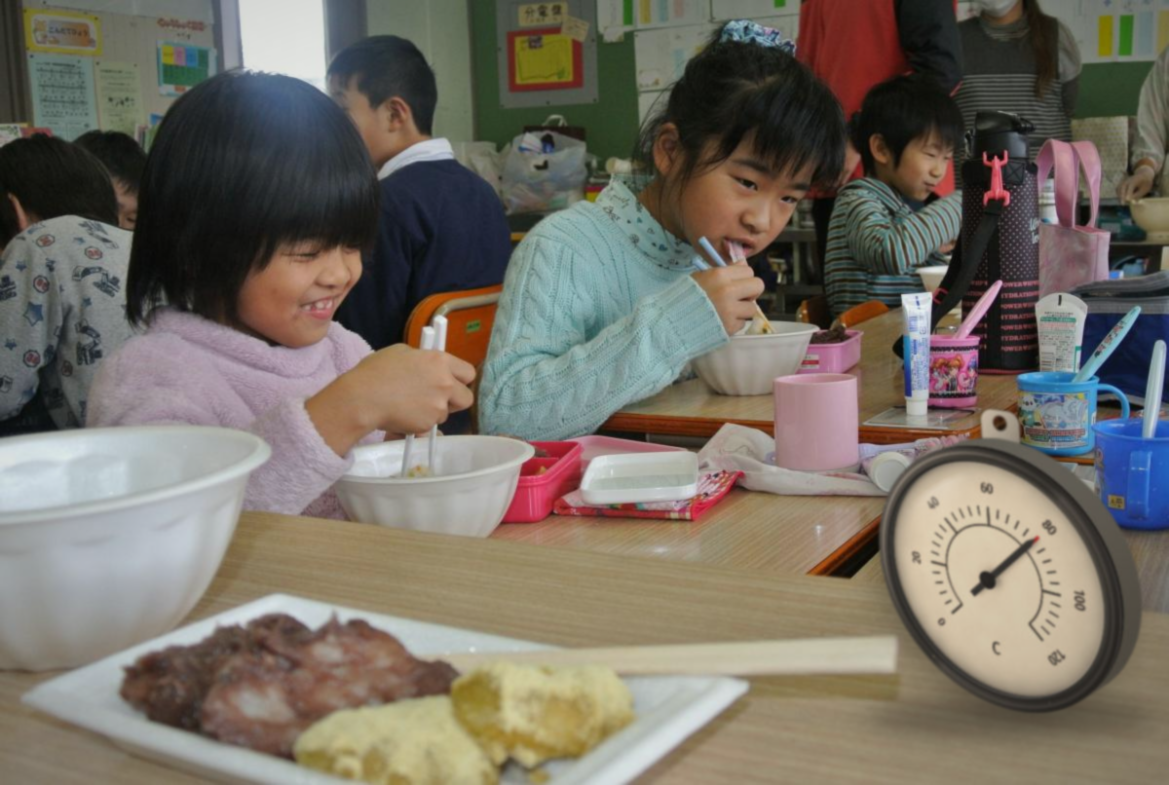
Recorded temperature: 80 °C
